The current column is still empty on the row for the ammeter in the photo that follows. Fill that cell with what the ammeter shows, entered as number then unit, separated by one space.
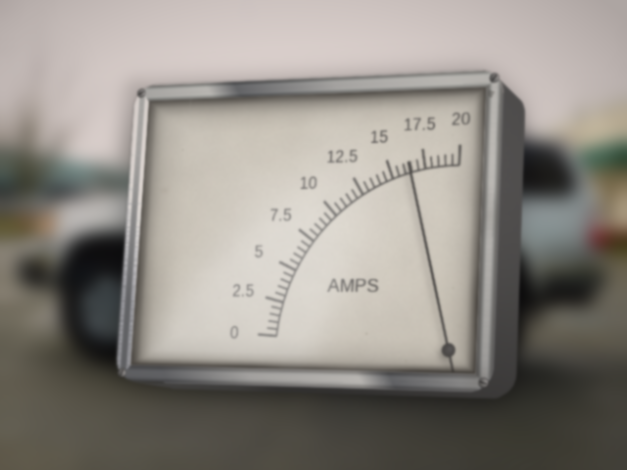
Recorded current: 16.5 A
